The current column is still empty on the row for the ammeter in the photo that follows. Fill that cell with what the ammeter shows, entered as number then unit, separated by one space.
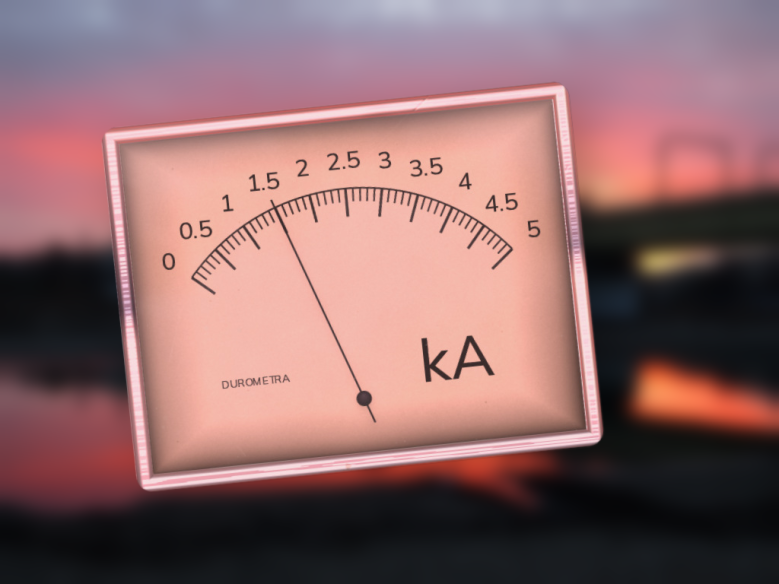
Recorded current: 1.5 kA
